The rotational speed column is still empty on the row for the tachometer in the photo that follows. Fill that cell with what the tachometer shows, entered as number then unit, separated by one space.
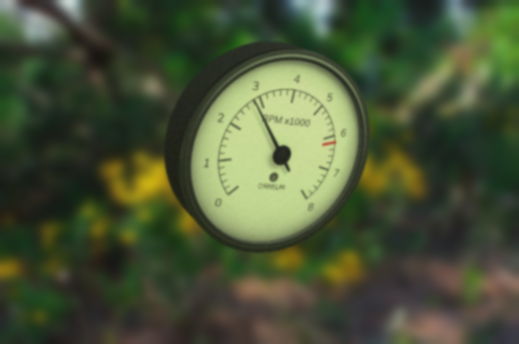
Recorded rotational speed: 2800 rpm
